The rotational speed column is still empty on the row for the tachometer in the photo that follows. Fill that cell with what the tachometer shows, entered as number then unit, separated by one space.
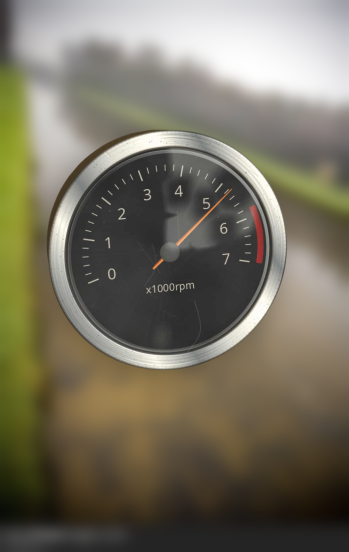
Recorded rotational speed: 5200 rpm
